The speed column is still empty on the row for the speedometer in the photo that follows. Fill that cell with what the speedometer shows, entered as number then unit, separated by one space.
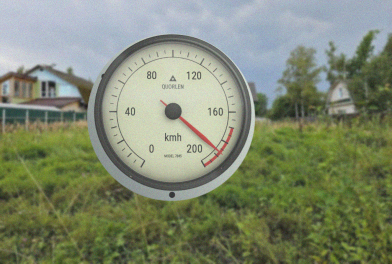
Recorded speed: 187.5 km/h
